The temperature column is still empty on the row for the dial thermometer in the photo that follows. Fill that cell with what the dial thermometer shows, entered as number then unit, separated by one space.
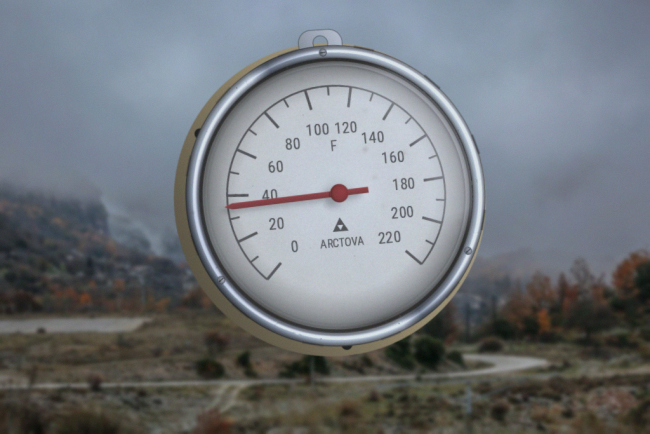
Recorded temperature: 35 °F
